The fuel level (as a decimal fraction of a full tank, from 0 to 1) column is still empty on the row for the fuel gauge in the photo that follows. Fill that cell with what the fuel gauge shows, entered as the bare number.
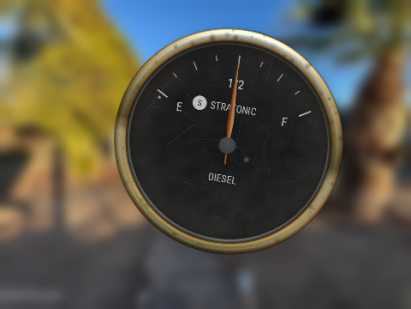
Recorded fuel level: 0.5
